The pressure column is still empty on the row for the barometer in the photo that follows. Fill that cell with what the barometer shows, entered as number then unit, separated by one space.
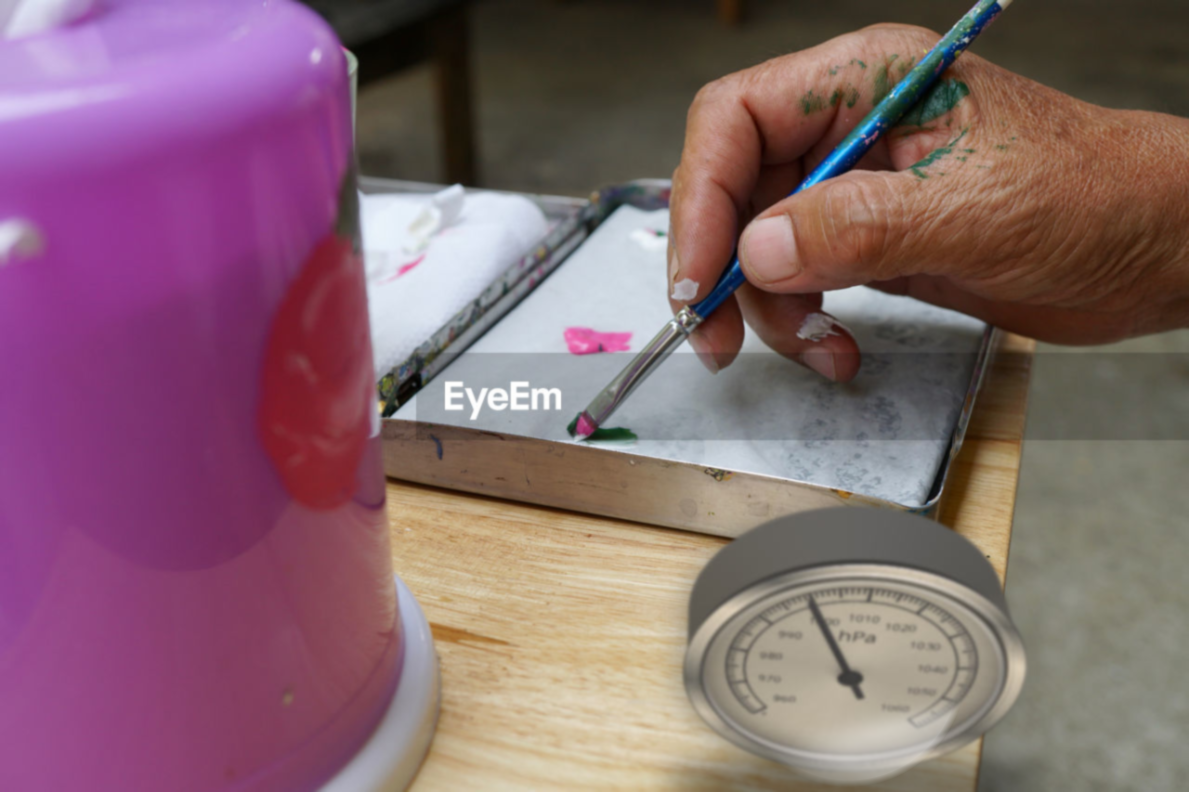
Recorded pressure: 1000 hPa
